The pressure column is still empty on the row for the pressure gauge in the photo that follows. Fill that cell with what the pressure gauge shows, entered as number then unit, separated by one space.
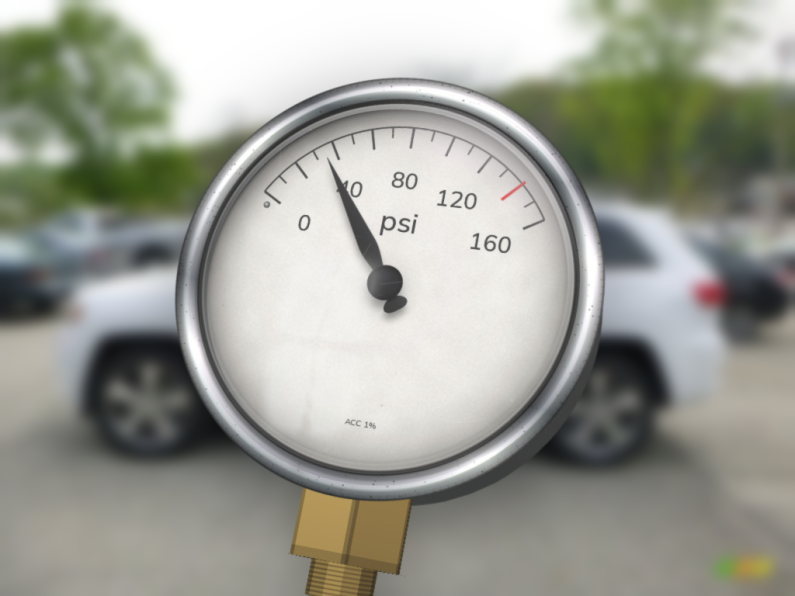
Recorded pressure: 35 psi
